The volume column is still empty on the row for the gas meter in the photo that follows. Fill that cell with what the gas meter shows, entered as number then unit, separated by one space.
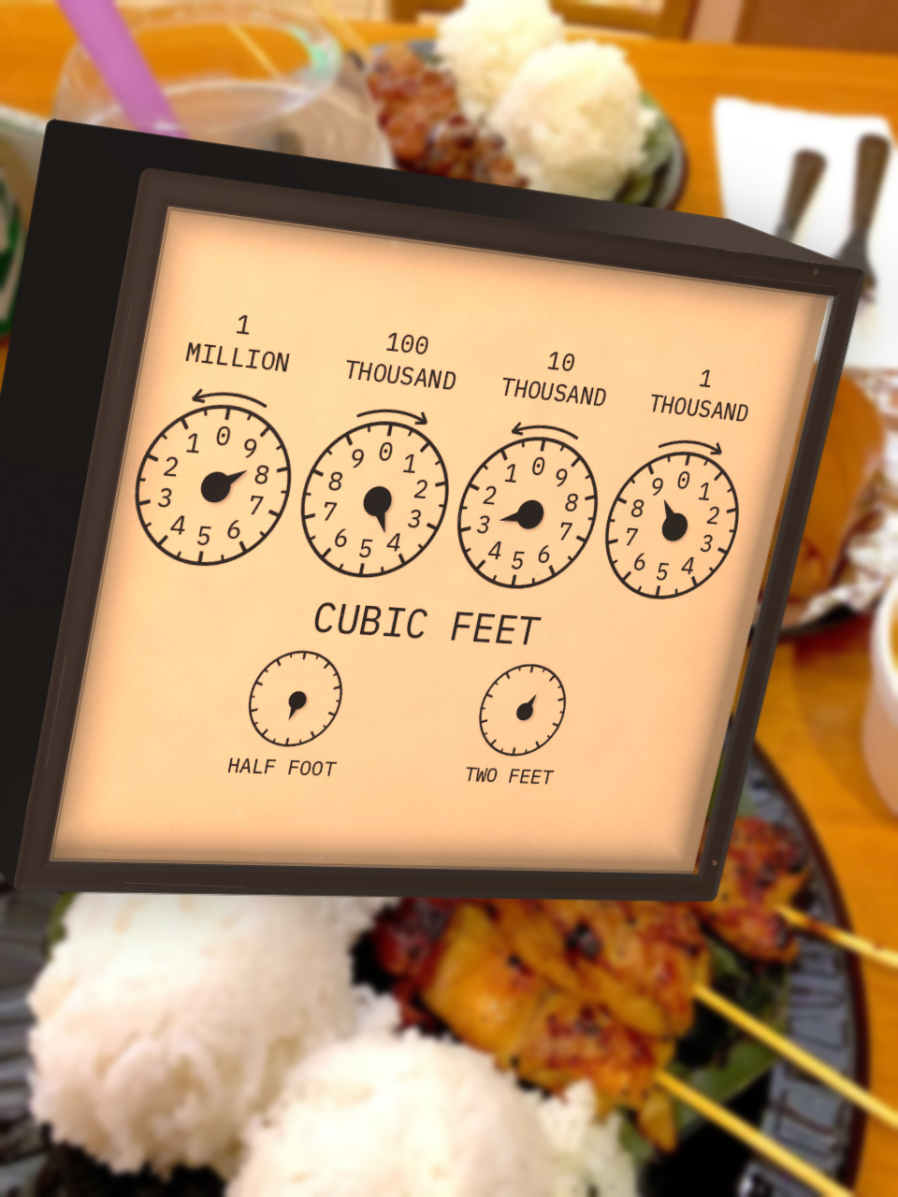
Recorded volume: 842900 ft³
